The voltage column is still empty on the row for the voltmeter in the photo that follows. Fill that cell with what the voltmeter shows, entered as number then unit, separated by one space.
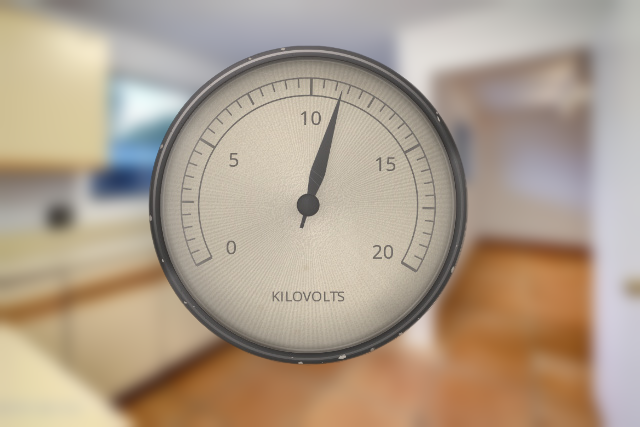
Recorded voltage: 11.25 kV
